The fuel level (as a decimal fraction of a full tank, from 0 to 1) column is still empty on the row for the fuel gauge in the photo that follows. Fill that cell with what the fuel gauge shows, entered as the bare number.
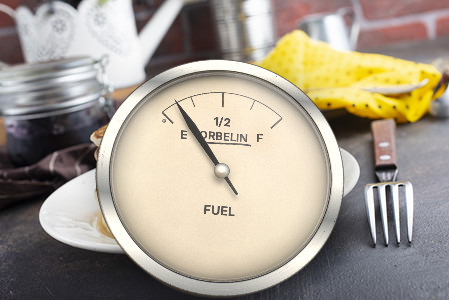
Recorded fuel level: 0.125
